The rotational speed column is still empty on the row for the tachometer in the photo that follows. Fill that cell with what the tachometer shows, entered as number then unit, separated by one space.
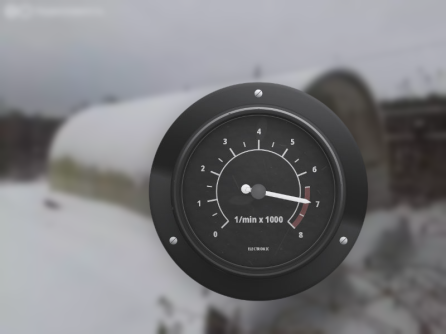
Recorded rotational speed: 7000 rpm
